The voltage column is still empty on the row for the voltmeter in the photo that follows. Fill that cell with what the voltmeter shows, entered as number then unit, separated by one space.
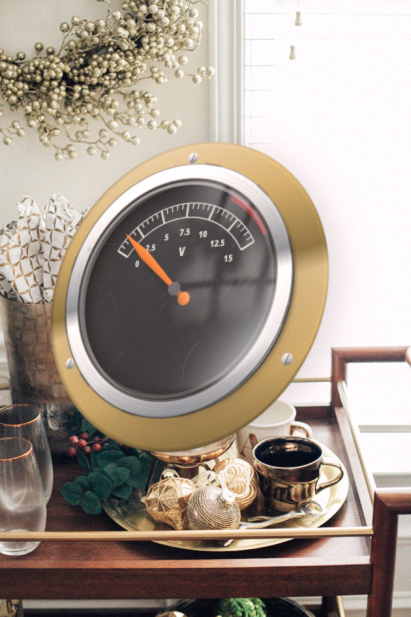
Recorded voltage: 1.5 V
